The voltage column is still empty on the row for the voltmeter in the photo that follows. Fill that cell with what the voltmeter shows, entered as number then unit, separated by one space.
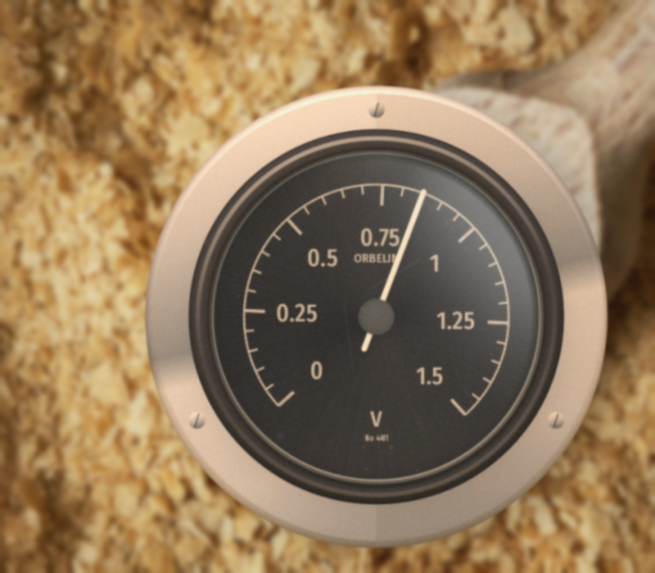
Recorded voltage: 0.85 V
